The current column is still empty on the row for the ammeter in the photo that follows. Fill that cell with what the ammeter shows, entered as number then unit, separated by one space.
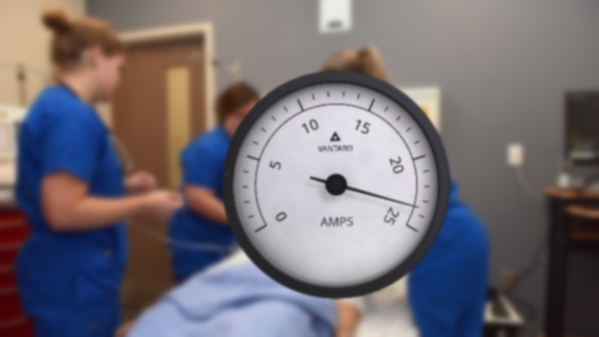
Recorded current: 23.5 A
